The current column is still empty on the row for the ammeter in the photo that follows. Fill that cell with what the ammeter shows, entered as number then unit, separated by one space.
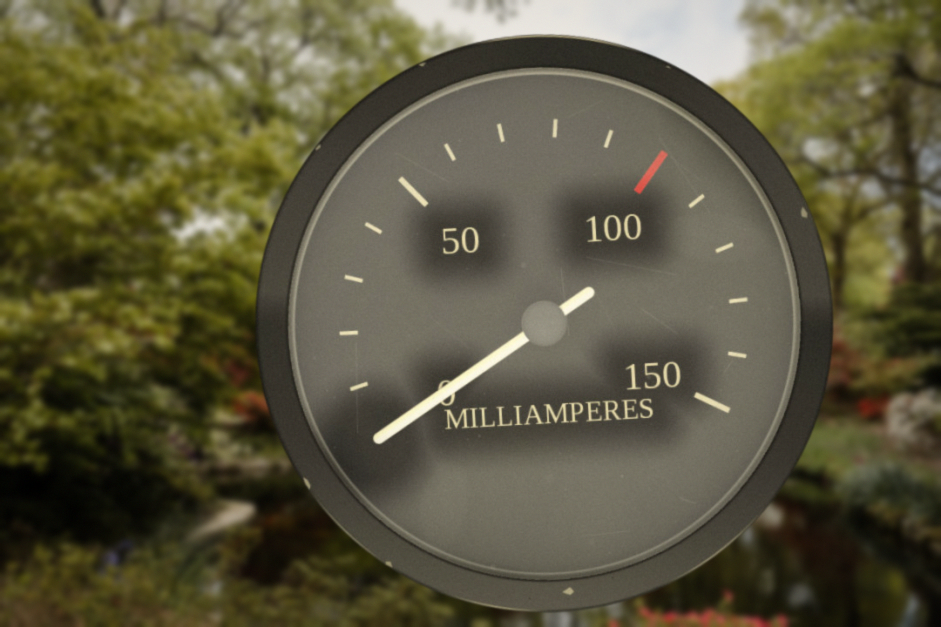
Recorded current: 0 mA
